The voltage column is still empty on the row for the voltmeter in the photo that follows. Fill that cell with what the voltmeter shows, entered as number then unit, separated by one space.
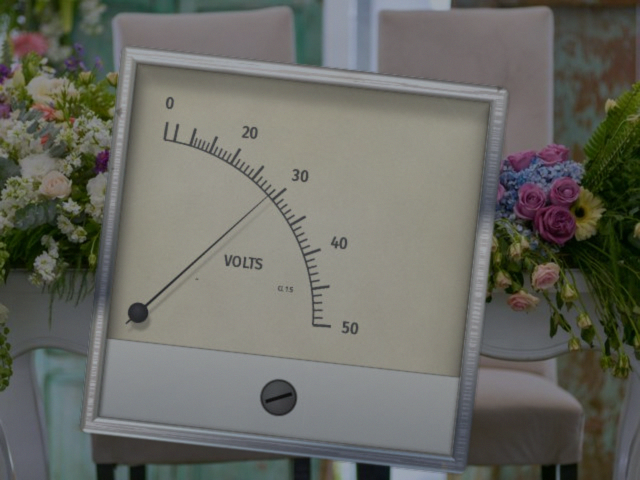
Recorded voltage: 29 V
